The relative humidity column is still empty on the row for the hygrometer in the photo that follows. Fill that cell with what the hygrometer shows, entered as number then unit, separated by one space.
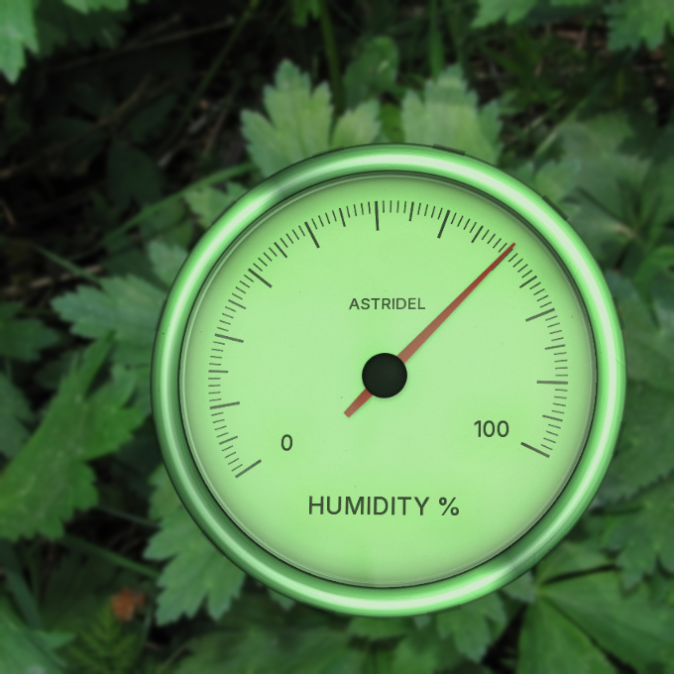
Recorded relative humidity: 70 %
